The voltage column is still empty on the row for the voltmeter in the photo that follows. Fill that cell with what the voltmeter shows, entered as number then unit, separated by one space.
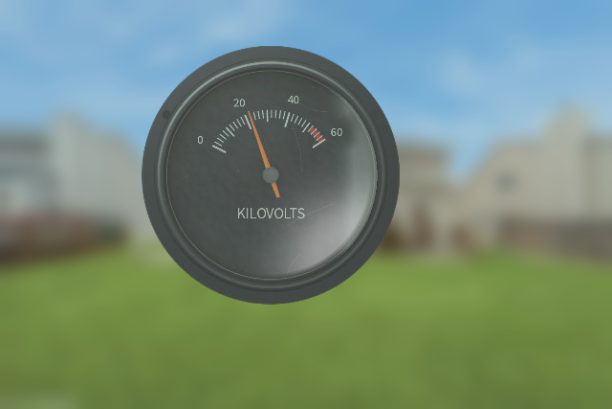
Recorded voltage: 22 kV
